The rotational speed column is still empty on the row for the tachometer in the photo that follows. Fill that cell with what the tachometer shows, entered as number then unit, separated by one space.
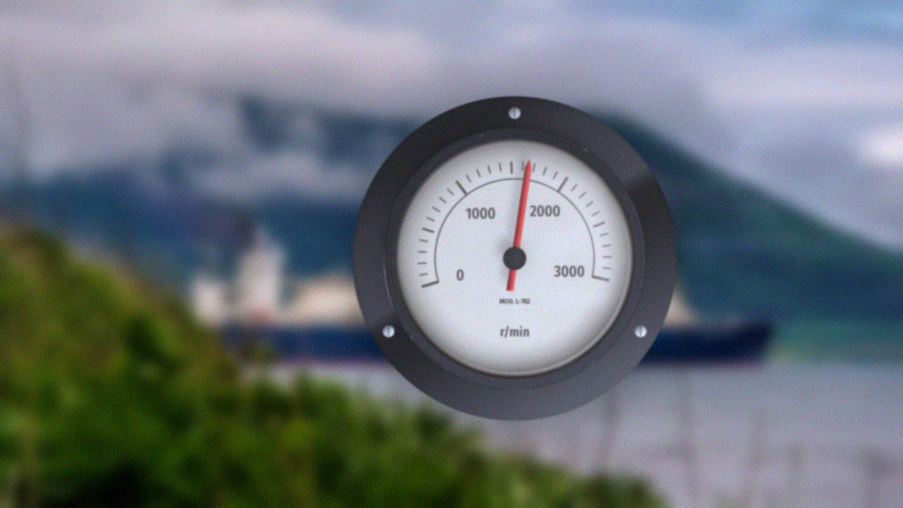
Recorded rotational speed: 1650 rpm
